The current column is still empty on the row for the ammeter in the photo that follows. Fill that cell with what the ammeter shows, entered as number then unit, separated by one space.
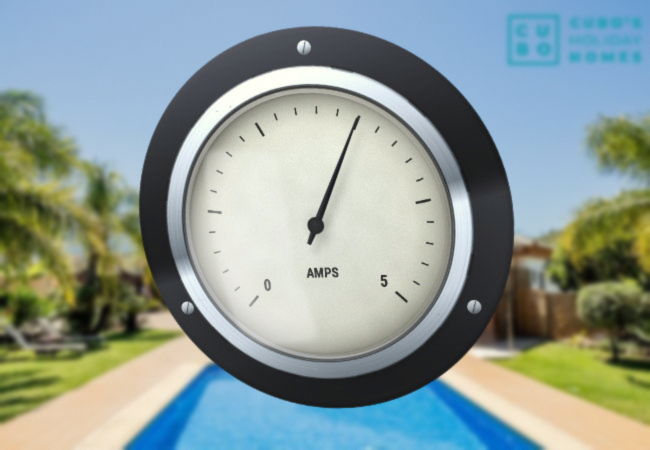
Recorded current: 3 A
